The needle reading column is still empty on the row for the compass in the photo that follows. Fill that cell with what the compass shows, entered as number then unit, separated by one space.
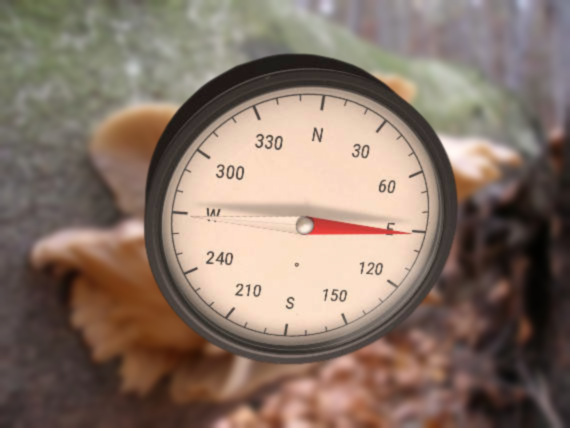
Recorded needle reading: 90 °
